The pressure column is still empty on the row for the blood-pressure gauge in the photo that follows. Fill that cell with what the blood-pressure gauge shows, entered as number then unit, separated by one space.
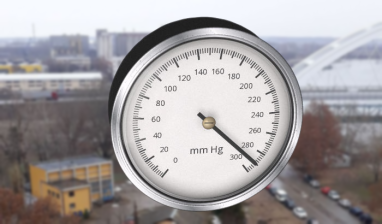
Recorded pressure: 290 mmHg
